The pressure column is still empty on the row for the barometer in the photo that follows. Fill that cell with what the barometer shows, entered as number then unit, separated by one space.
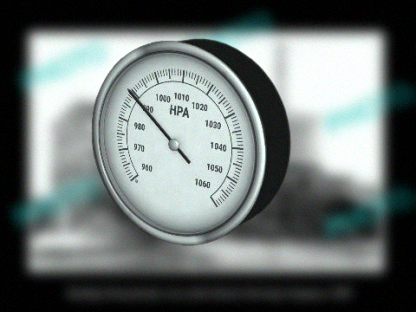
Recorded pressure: 990 hPa
